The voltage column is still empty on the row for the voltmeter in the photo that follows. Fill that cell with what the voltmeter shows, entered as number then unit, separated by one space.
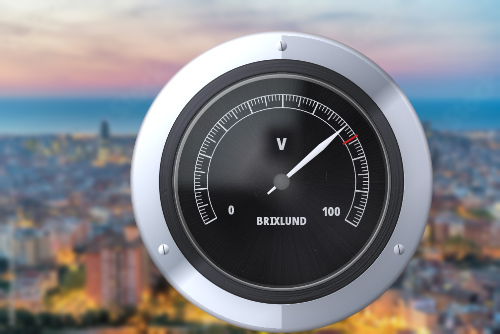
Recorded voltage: 70 V
